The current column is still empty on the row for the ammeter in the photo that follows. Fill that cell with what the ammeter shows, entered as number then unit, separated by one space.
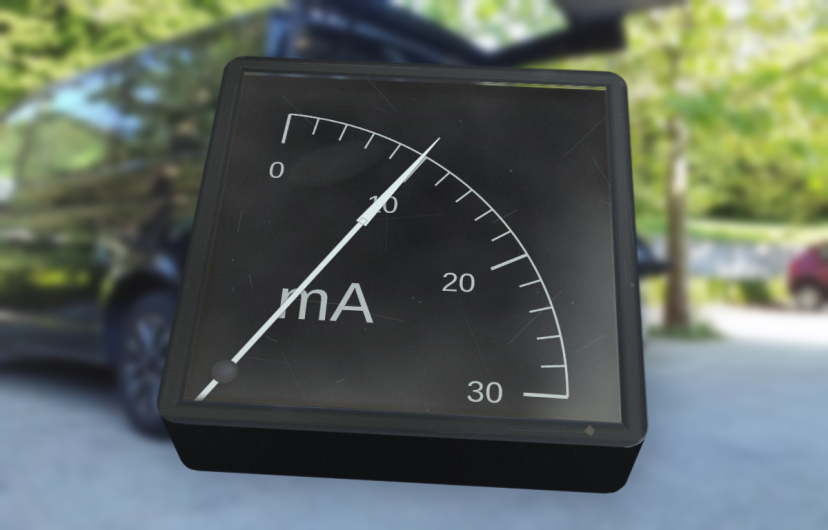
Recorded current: 10 mA
